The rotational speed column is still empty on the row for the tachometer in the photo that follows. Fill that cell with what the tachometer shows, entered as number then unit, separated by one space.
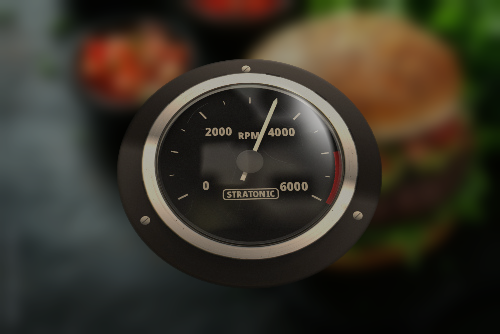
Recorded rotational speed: 3500 rpm
